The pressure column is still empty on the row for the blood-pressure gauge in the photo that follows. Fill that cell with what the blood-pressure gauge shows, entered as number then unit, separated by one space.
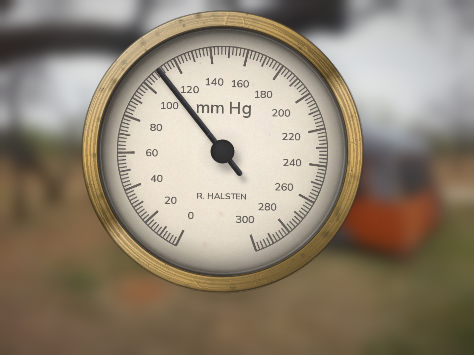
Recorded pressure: 110 mmHg
